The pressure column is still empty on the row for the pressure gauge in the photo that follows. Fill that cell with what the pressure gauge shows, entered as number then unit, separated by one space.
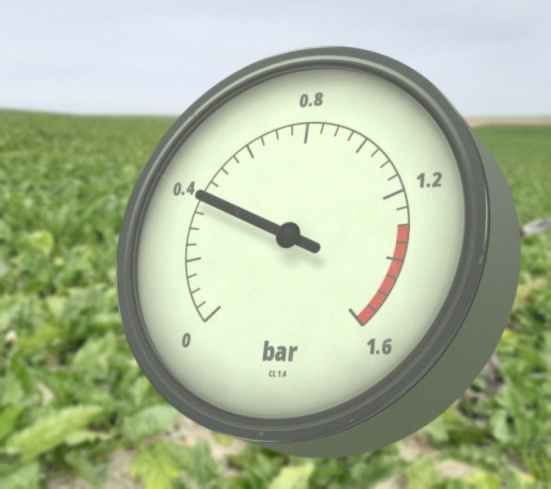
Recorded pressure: 0.4 bar
